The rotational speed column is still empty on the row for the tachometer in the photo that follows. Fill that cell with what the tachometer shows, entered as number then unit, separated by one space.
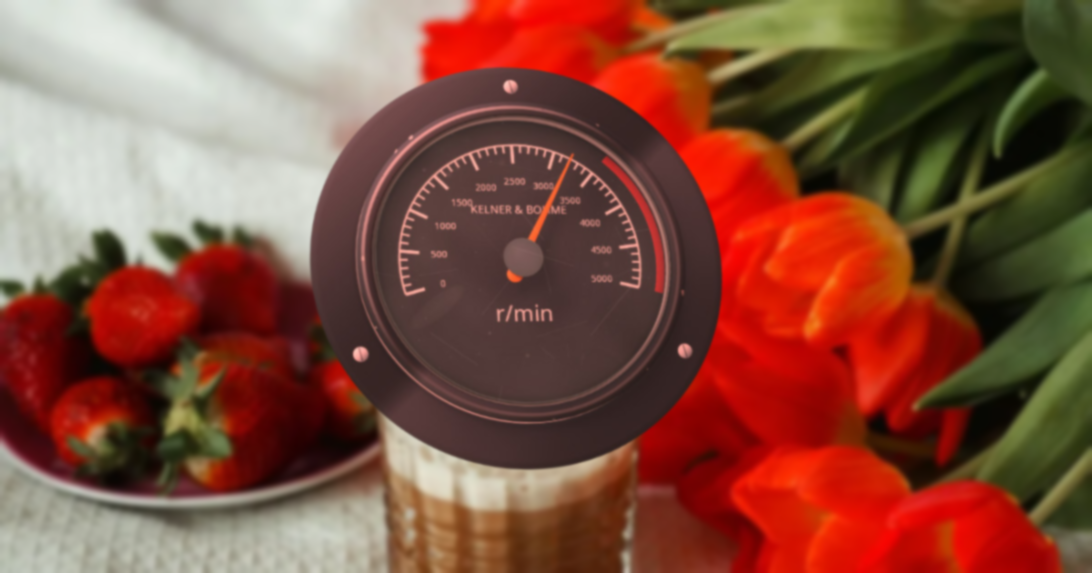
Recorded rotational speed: 3200 rpm
